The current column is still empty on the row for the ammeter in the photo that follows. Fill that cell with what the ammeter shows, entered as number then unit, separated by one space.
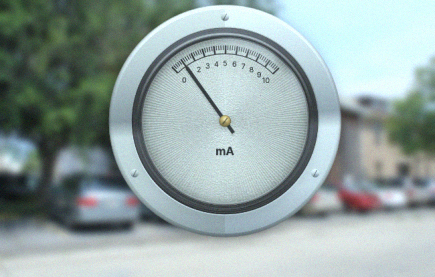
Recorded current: 1 mA
